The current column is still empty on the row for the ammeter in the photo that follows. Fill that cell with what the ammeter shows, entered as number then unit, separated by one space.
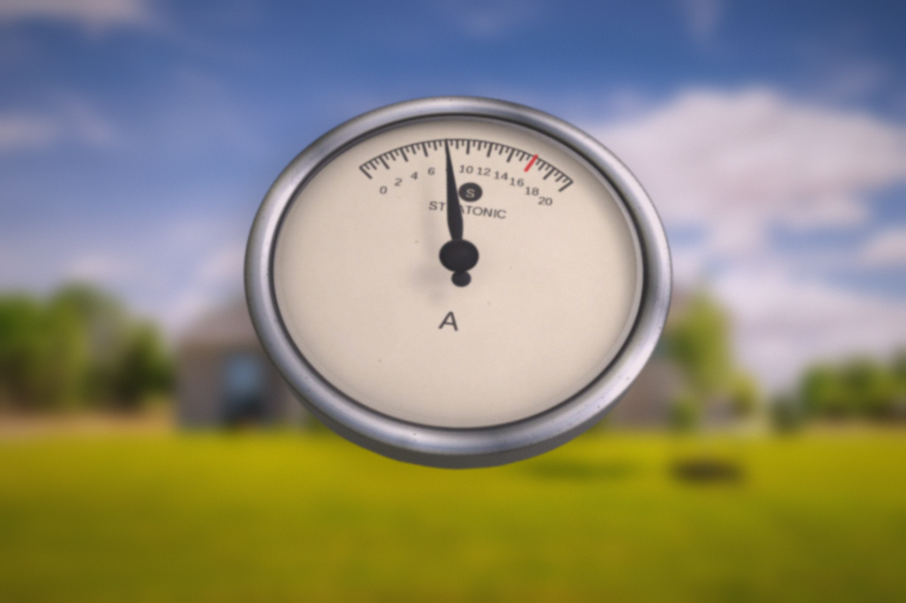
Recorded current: 8 A
